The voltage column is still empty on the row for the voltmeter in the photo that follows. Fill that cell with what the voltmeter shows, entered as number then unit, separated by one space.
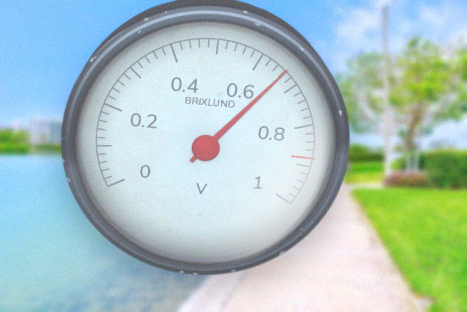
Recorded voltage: 0.66 V
